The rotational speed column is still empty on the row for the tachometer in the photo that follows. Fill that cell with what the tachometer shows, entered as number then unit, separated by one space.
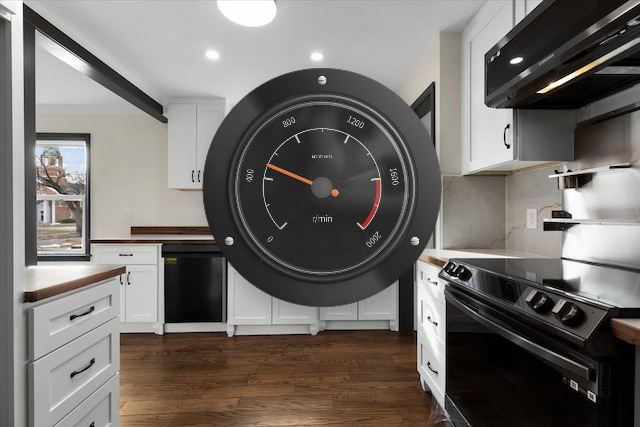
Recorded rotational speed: 500 rpm
